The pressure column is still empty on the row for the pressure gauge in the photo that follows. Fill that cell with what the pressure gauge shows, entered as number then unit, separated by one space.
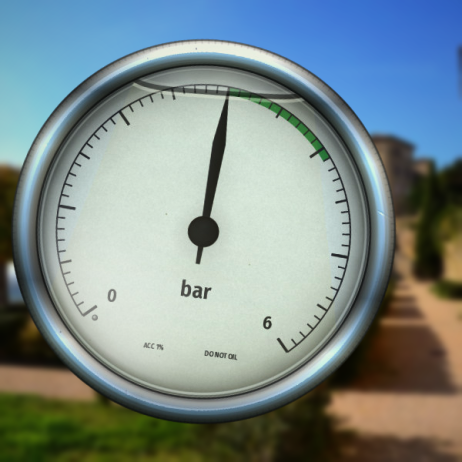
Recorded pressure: 3 bar
